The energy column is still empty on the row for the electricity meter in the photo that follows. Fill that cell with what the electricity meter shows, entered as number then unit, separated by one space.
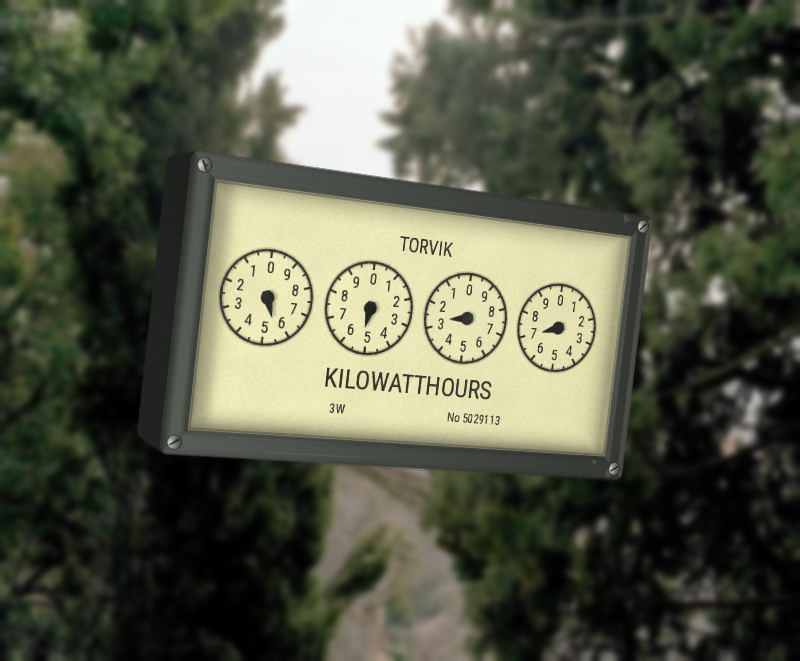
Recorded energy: 5527 kWh
